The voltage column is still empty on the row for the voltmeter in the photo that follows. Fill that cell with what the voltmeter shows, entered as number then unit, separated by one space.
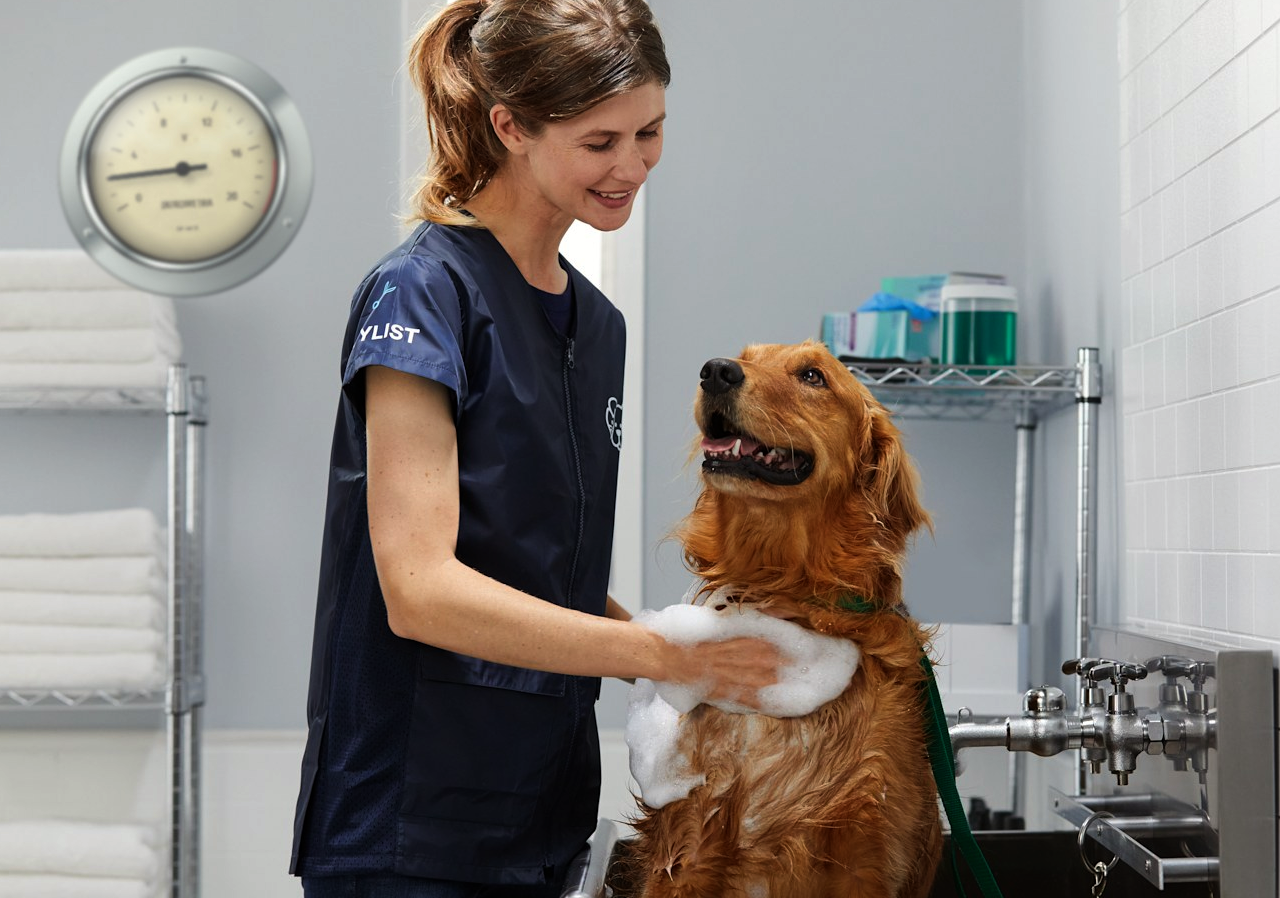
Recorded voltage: 2 V
